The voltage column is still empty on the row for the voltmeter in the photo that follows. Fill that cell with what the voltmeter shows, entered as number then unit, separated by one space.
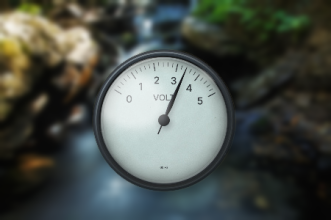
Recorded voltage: 3.4 V
